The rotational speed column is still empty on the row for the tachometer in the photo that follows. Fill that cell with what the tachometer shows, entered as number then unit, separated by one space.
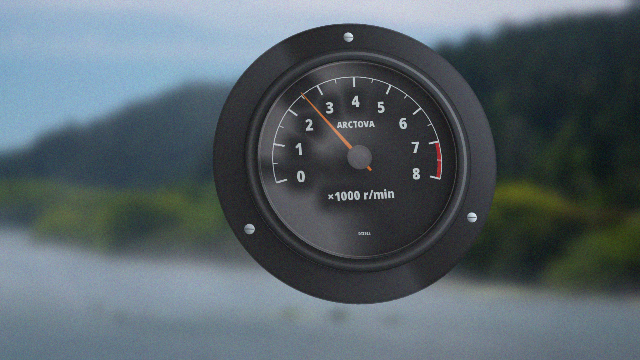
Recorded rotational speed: 2500 rpm
